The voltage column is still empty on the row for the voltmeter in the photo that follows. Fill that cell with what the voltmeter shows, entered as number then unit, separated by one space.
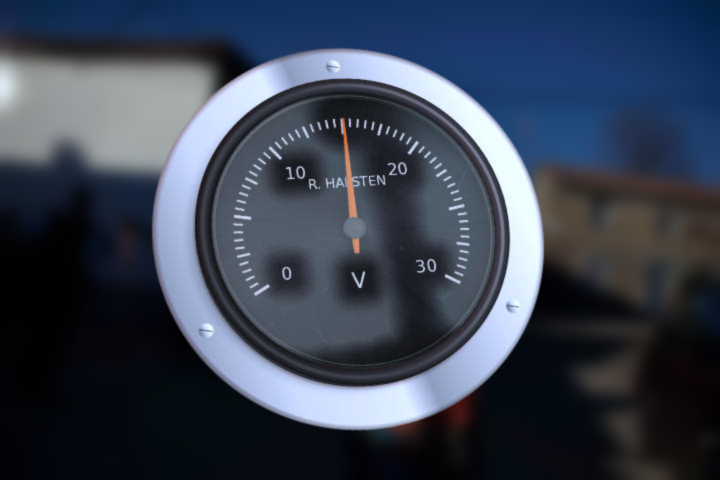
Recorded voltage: 15 V
